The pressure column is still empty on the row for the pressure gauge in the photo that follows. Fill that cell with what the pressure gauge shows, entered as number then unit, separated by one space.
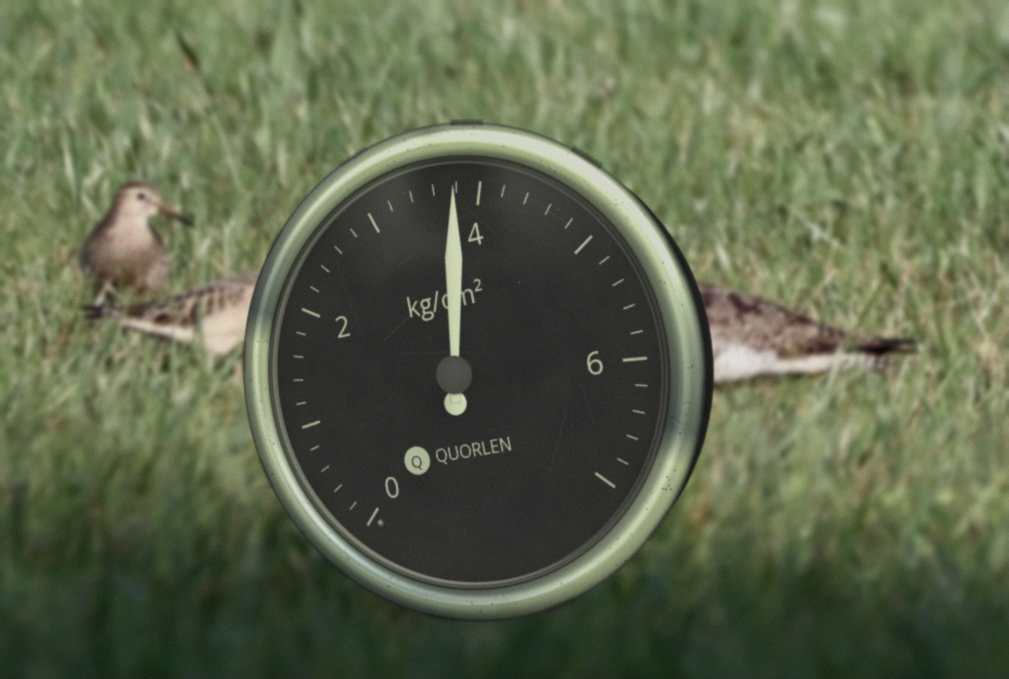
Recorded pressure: 3.8 kg/cm²
